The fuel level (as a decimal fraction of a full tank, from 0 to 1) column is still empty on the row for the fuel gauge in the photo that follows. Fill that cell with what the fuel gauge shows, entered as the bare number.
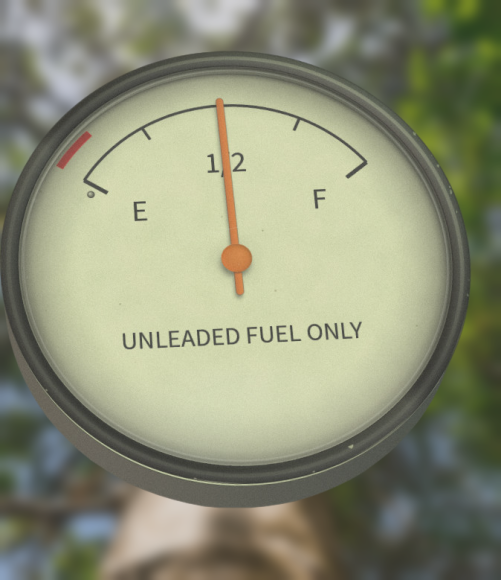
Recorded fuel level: 0.5
